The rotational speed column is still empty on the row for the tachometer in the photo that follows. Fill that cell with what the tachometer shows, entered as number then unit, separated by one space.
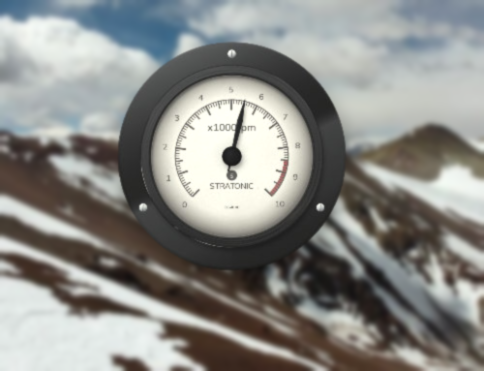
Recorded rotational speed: 5500 rpm
